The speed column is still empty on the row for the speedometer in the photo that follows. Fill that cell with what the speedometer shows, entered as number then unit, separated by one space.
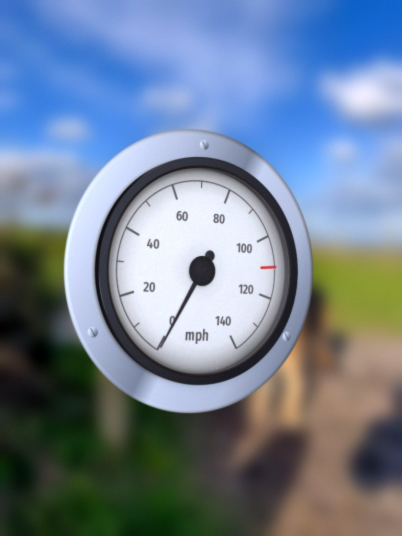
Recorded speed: 0 mph
